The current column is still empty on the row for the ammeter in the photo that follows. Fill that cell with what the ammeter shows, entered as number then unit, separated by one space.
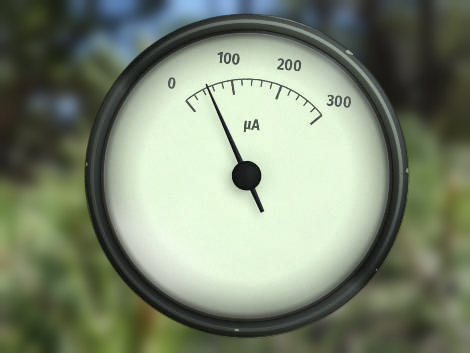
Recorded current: 50 µA
